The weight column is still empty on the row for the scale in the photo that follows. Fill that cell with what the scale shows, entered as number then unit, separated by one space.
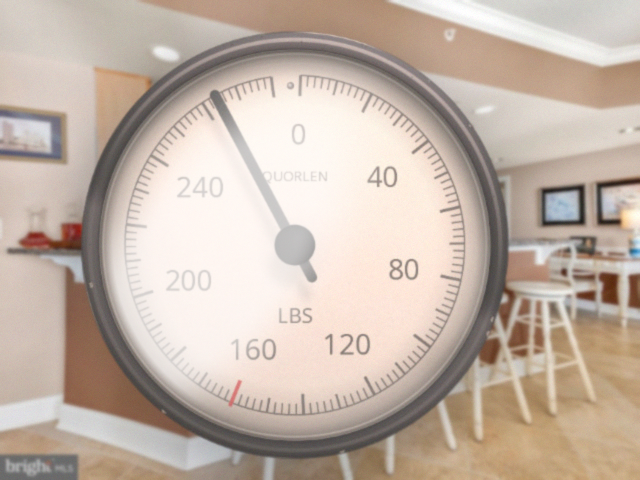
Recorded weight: 264 lb
